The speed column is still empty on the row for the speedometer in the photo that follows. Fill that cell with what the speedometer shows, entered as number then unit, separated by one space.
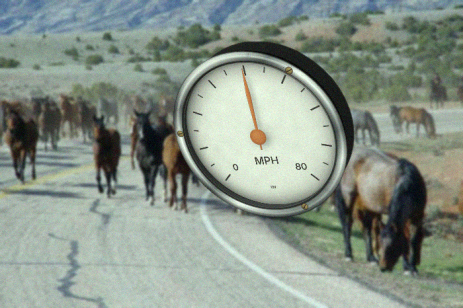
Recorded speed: 40 mph
